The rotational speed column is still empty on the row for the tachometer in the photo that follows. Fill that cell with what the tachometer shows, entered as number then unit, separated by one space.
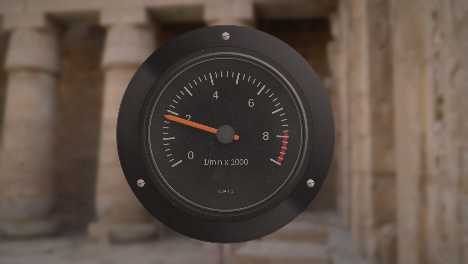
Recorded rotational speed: 1800 rpm
